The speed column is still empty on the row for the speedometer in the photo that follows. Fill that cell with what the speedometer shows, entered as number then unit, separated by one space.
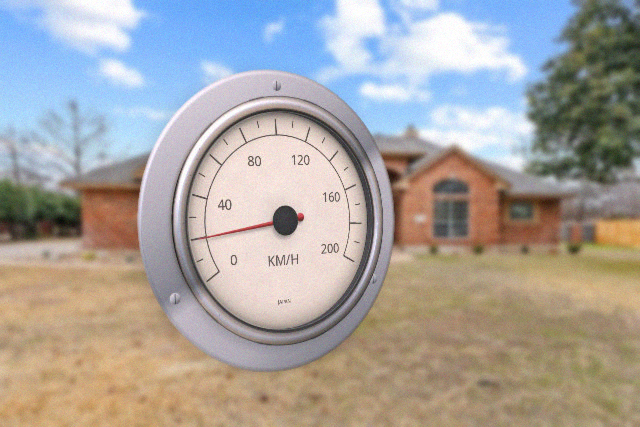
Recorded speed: 20 km/h
